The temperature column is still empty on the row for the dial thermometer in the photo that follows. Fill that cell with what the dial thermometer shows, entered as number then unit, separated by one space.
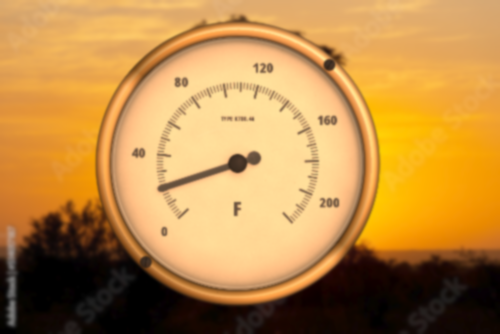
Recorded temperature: 20 °F
